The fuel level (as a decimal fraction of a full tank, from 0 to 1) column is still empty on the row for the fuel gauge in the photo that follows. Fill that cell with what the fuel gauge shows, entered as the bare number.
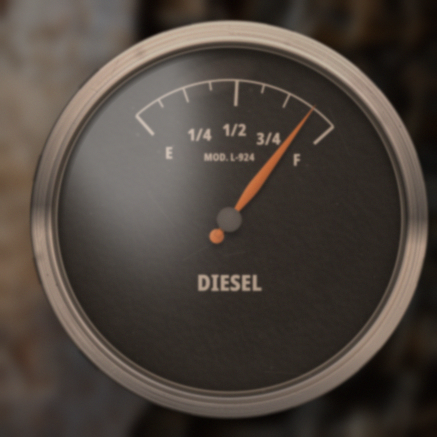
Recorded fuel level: 0.875
